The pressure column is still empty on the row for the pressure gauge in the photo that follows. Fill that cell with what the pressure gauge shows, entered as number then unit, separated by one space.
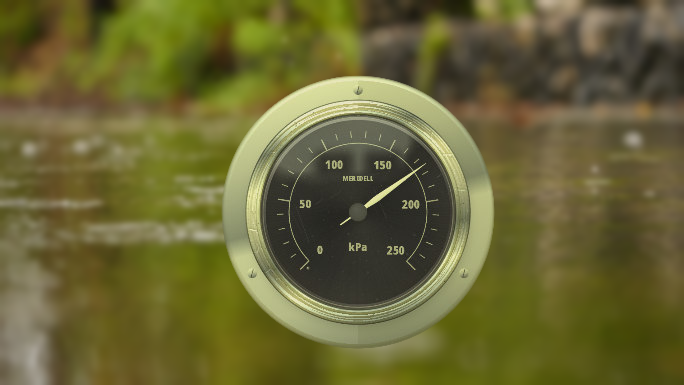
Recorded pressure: 175 kPa
